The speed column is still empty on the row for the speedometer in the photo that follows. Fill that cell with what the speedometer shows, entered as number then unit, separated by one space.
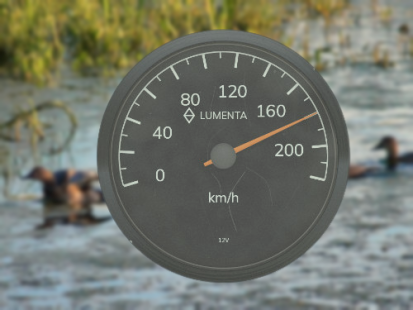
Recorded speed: 180 km/h
